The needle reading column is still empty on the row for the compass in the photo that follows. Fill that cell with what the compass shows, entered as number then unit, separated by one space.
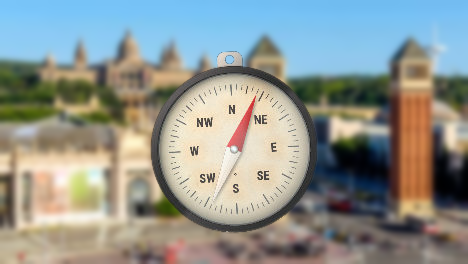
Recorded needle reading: 25 °
